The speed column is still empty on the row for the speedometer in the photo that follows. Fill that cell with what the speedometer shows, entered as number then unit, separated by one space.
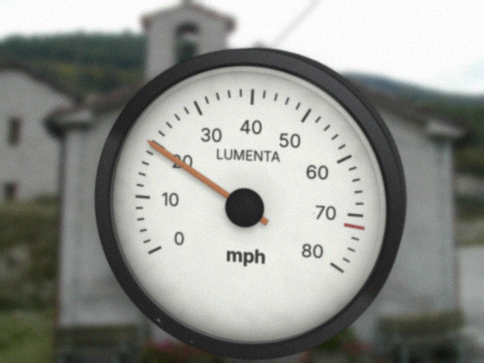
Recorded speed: 20 mph
